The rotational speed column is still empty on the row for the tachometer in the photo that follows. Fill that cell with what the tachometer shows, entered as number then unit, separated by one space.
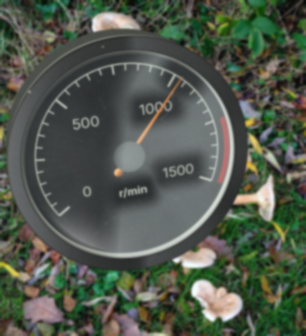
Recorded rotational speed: 1025 rpm
